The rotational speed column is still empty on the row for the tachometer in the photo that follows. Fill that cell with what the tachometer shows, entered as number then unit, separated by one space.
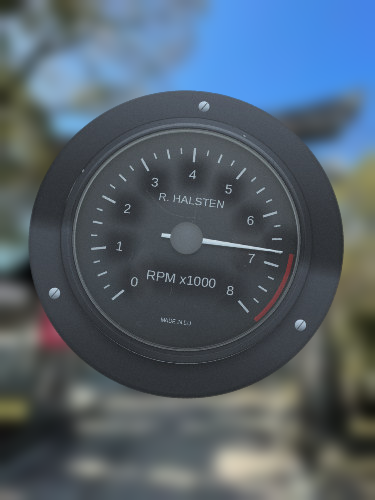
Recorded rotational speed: 6750 rpm
